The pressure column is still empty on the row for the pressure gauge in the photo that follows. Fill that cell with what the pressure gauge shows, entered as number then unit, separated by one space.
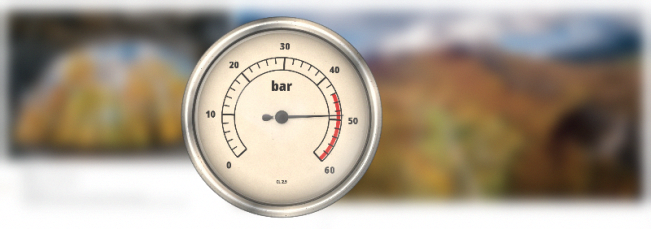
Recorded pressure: 49 bar
